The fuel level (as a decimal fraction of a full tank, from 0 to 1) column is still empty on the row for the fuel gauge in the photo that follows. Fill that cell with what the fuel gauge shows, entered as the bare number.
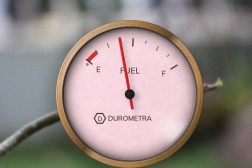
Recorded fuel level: 0.375
